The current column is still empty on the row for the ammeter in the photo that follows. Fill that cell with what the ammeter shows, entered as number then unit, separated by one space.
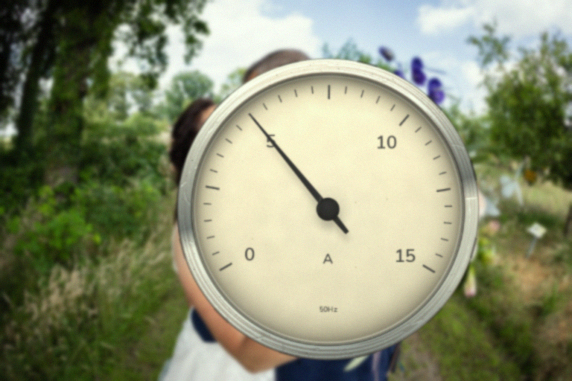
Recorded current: 5 A
